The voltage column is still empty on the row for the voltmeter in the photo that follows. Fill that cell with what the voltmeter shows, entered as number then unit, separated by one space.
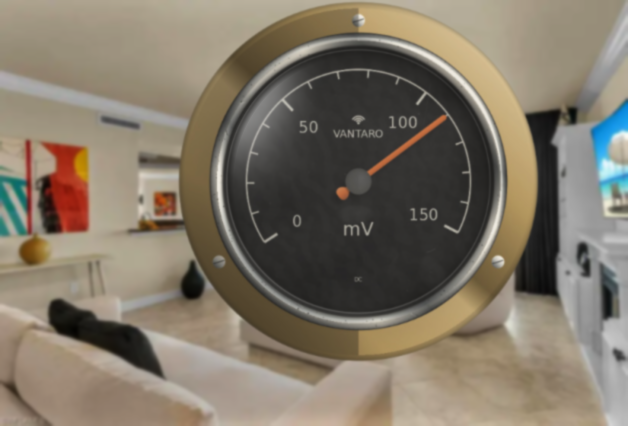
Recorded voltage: 110 mV
